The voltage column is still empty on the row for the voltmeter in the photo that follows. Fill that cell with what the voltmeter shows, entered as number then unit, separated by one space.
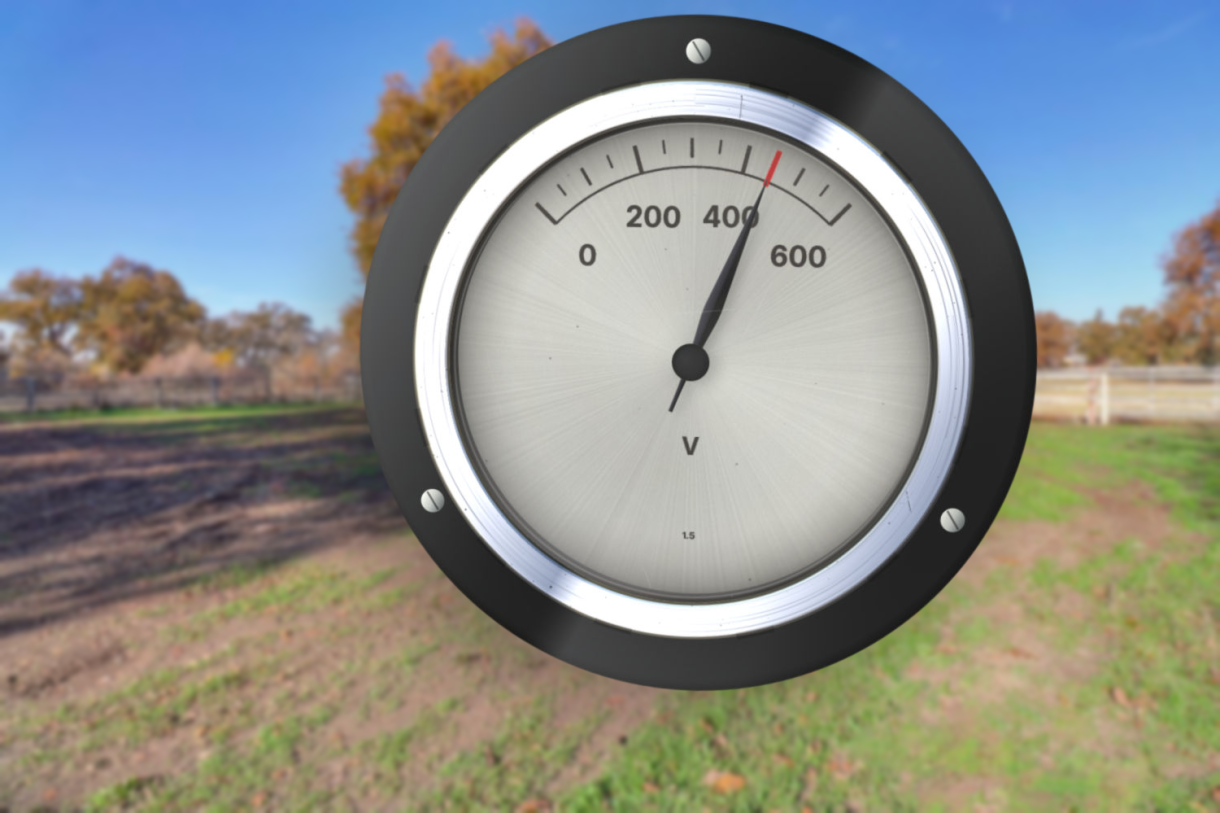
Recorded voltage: 450 V
